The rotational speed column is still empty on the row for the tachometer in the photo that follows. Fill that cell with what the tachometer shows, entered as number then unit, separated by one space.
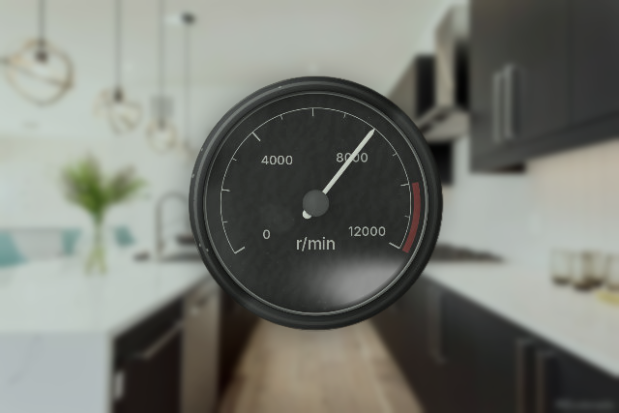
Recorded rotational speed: 8000 rpm
